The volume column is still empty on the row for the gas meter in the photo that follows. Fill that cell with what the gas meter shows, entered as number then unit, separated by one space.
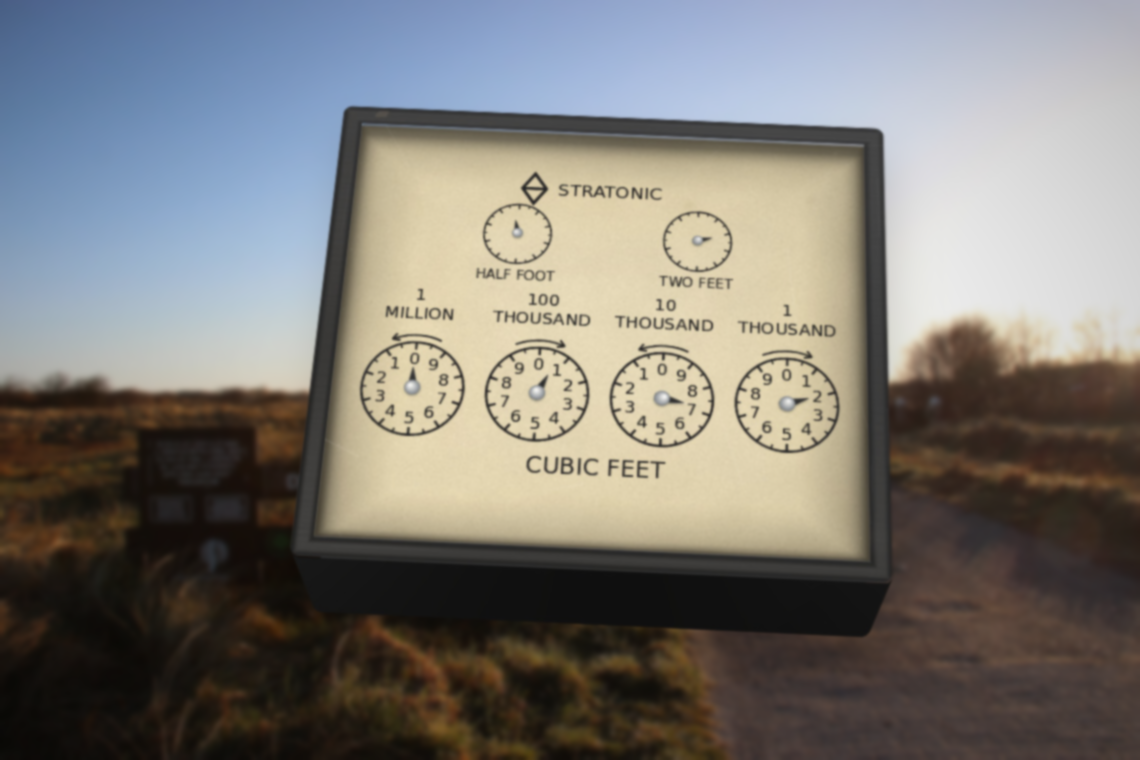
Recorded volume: 7200 ft³
